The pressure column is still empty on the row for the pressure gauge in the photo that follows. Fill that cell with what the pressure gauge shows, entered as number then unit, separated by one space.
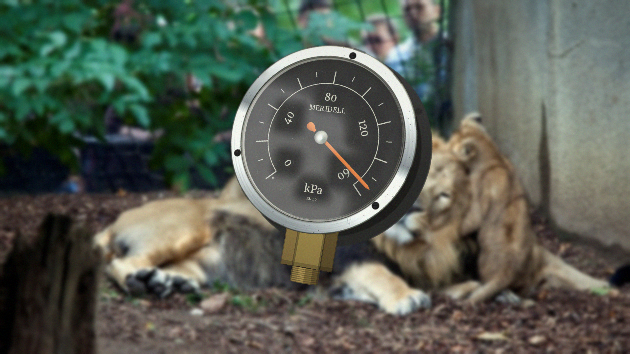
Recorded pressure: 155 kPa
